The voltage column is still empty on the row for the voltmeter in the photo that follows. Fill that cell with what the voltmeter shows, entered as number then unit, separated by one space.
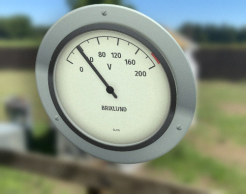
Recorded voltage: 40 V
